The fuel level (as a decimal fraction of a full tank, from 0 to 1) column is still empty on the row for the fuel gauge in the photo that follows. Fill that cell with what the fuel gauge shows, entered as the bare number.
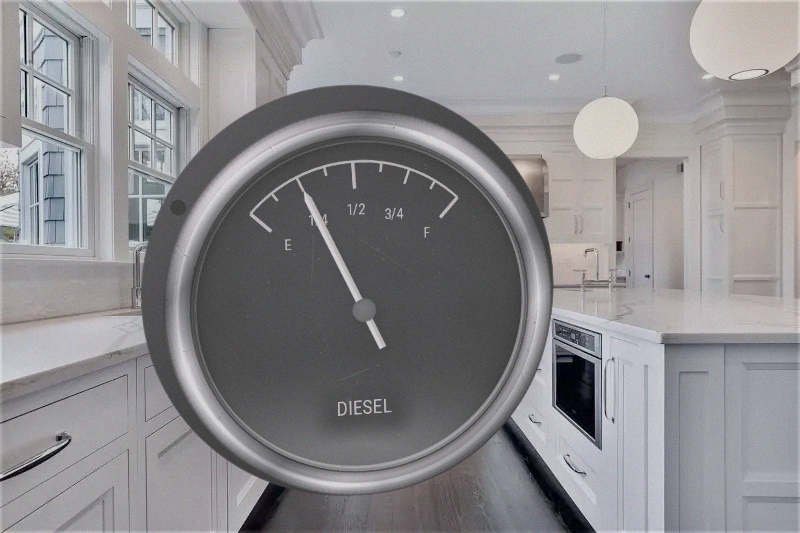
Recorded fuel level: 0.25
